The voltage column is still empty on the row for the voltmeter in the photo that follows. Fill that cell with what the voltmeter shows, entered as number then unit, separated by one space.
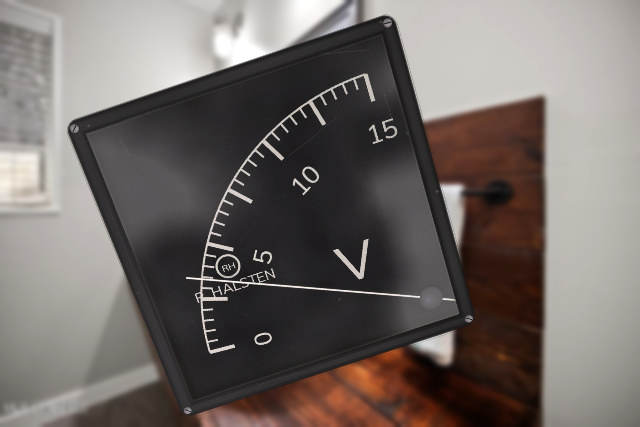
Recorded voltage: 3.5 V
